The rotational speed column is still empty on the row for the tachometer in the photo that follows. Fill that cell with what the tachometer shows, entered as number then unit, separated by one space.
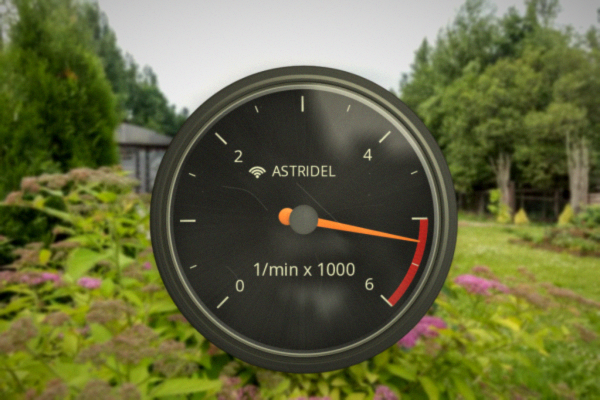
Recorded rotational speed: 5250 rpm
